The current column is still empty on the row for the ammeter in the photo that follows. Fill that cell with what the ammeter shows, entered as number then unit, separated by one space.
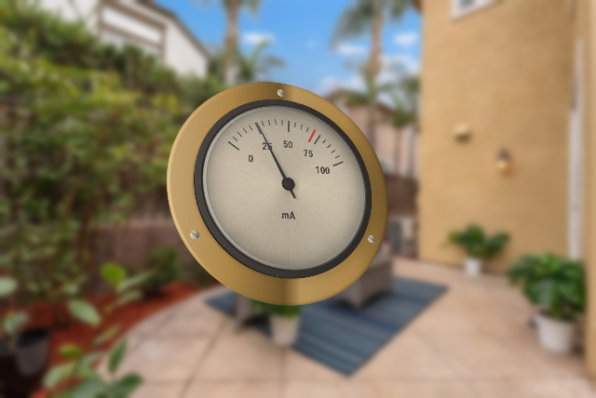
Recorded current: 25 mA
